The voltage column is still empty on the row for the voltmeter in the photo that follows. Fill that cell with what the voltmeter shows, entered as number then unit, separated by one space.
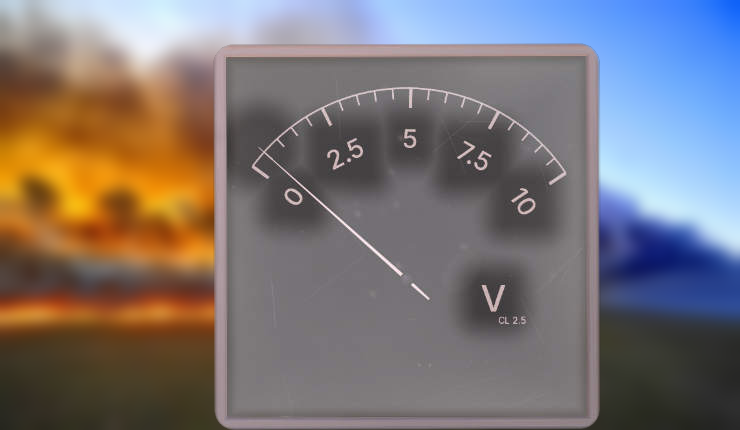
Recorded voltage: 0.5 V
